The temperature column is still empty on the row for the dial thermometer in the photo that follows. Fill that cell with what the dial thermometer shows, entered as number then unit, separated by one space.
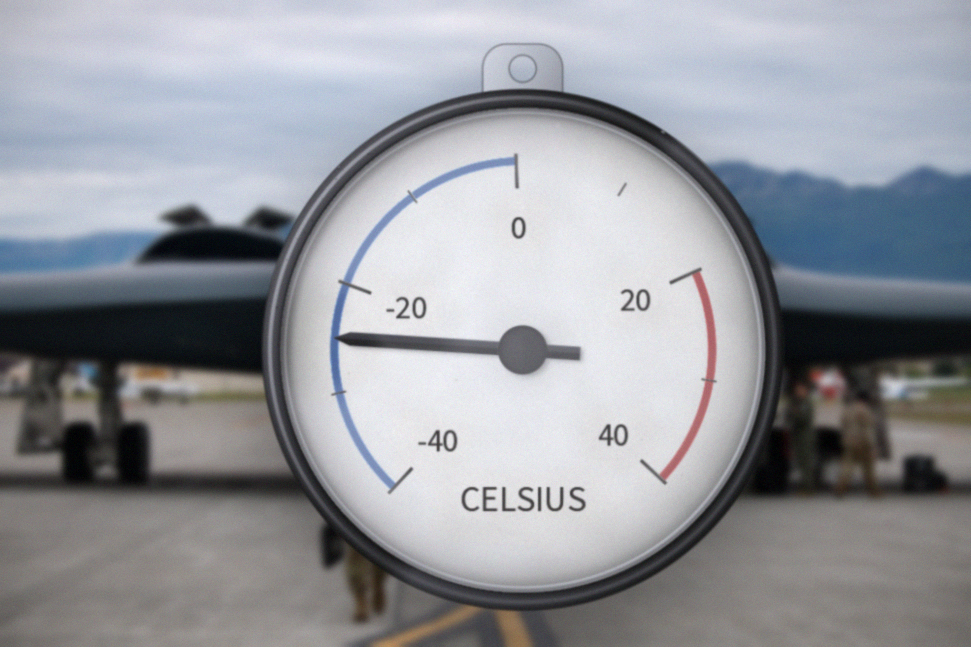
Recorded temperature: -25 °C
